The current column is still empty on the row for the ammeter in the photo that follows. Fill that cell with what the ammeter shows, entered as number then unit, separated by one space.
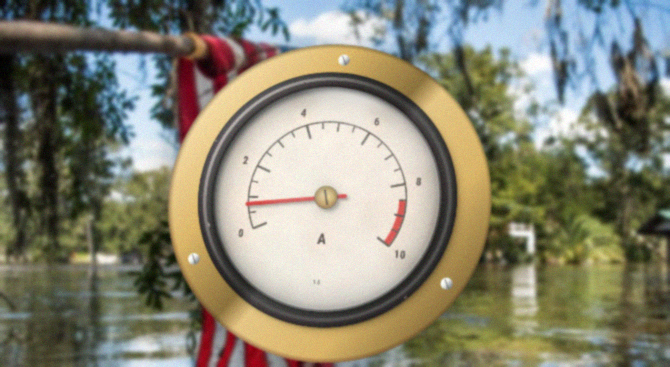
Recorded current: 0.75 A
